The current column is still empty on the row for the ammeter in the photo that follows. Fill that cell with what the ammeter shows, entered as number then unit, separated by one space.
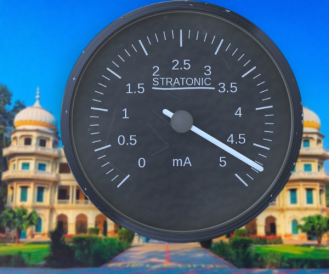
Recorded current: 4.75 mA
